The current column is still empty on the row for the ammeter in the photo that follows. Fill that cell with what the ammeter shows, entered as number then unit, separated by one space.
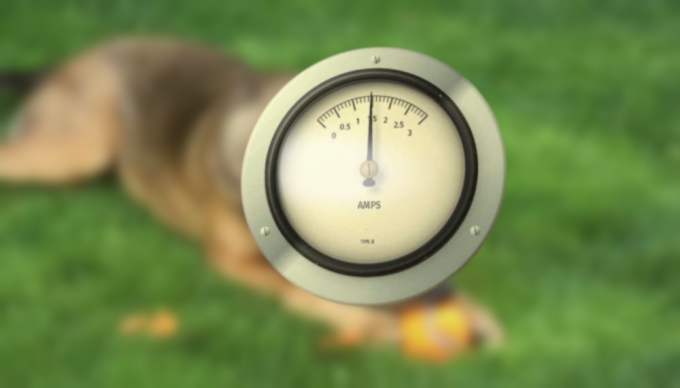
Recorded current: 1.5 A
